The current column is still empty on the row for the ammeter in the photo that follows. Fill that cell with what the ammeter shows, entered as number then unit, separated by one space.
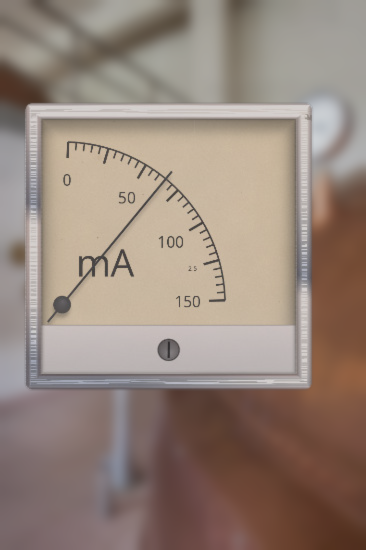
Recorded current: 65 mA
